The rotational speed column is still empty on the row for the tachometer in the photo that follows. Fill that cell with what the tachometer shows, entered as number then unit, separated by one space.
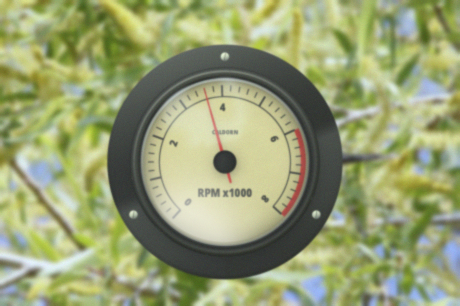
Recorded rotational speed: 3600 rpm
